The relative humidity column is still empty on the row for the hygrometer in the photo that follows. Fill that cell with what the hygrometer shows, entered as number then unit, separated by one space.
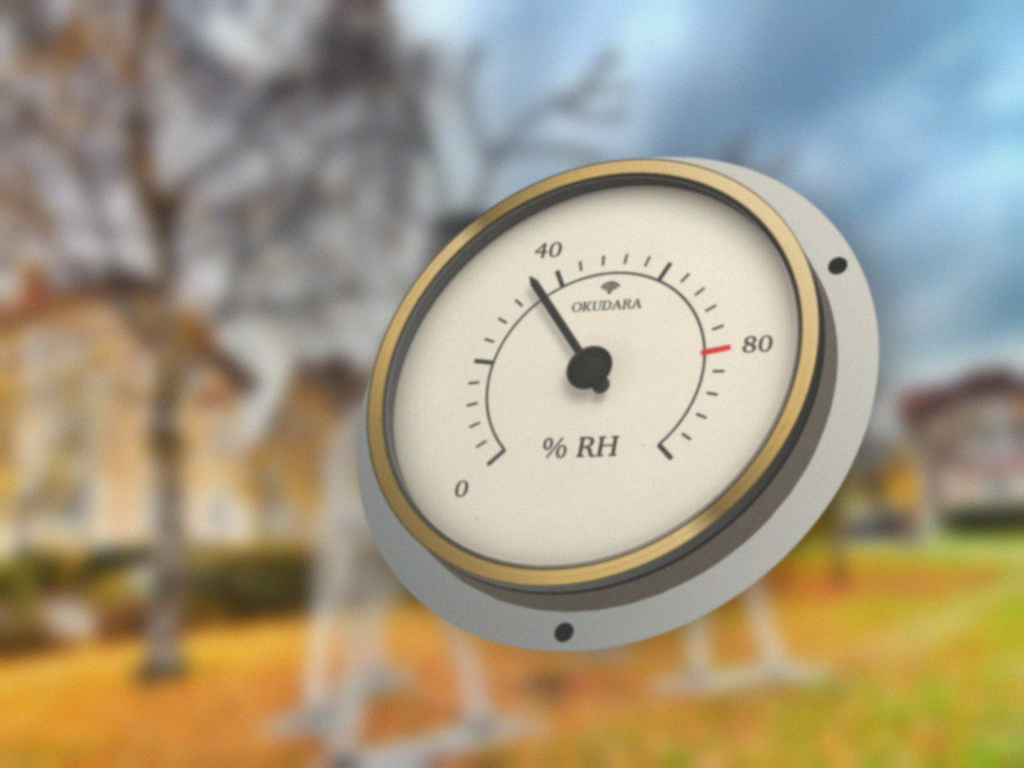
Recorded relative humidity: 36 %
